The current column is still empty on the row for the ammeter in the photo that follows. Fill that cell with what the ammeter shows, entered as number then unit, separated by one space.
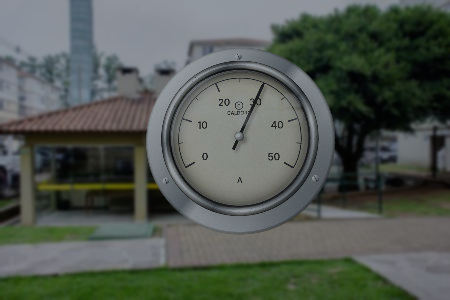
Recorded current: 30 A
